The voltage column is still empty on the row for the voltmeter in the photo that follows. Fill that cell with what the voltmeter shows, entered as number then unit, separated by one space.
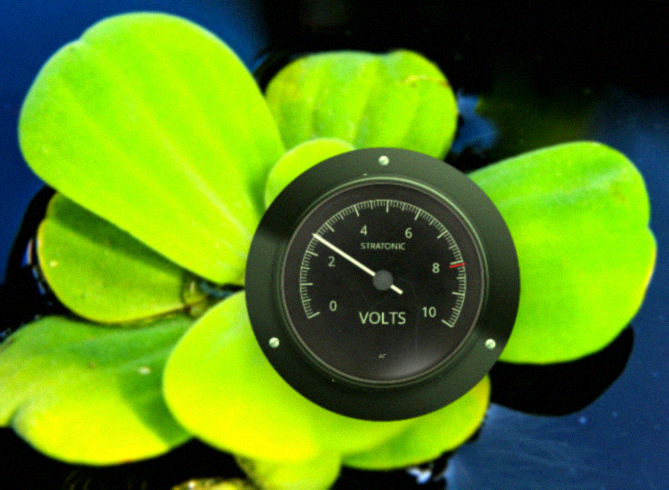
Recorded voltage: 2.5 V
